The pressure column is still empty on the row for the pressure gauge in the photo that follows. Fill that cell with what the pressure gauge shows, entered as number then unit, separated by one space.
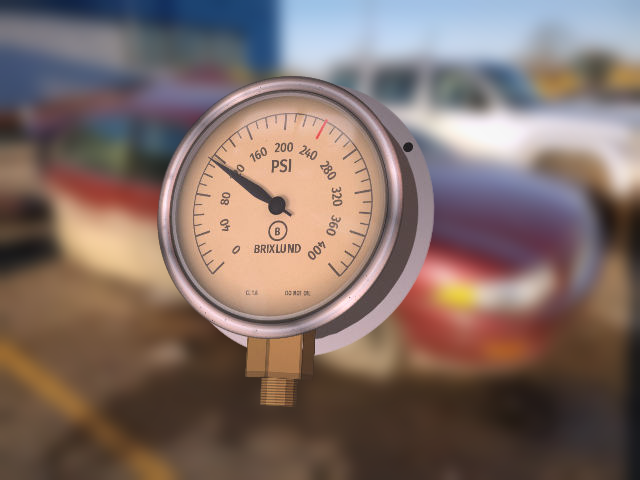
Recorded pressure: 115 psi
